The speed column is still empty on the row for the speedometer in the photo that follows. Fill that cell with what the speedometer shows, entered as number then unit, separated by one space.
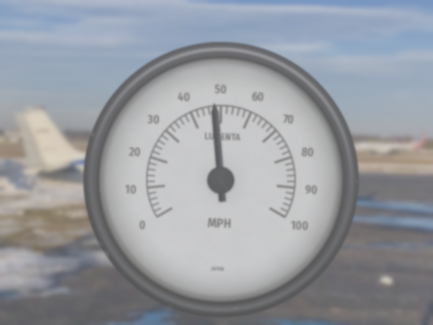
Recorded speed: 48 mph
